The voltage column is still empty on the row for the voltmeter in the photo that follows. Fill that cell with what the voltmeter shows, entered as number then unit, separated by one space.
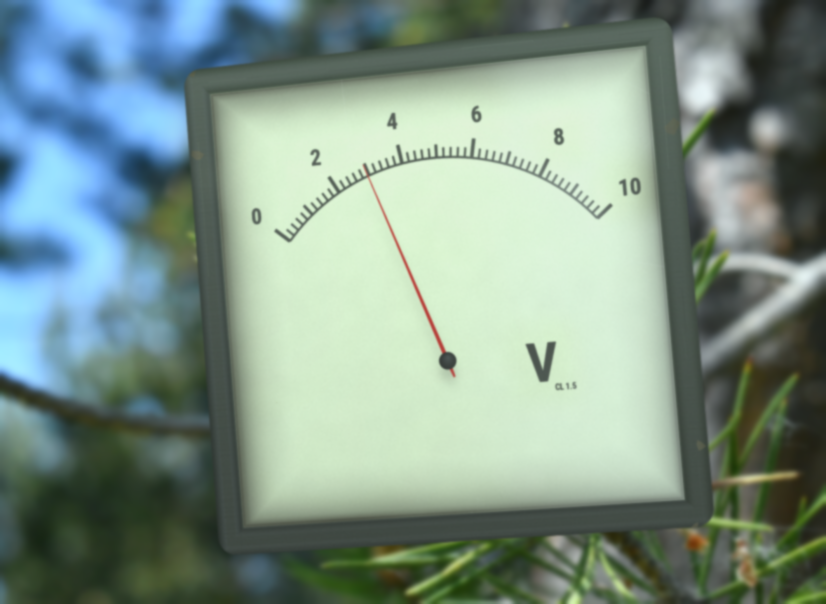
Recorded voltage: 3 V
